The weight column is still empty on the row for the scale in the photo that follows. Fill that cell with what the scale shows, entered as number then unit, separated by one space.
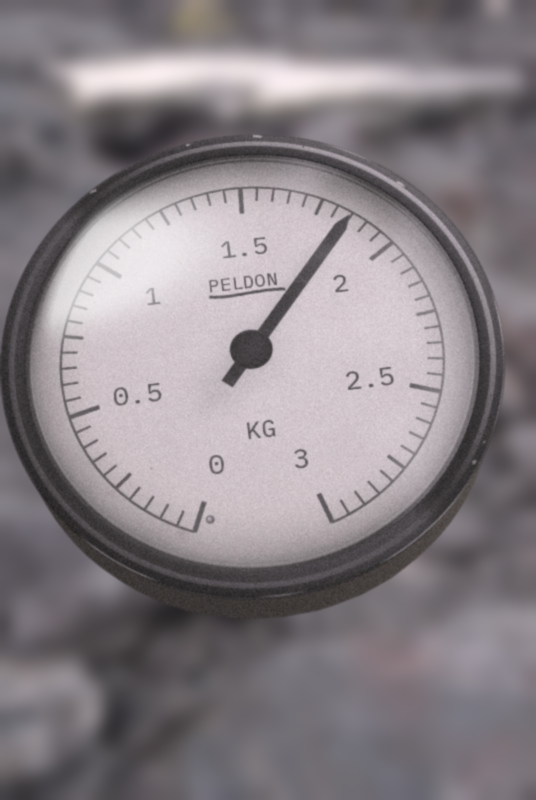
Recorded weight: 1.85 kg
